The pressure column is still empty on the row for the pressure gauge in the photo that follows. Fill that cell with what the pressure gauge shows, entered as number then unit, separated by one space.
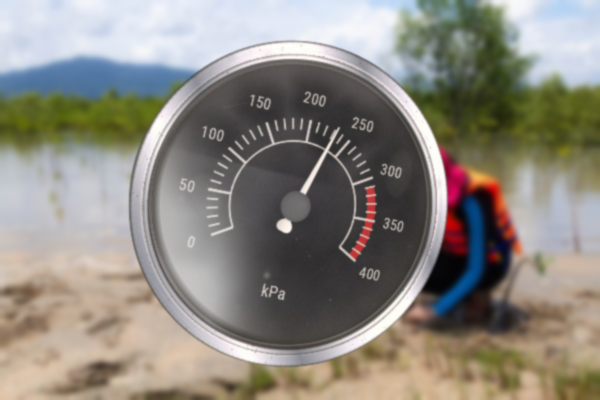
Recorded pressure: 230 kPa
